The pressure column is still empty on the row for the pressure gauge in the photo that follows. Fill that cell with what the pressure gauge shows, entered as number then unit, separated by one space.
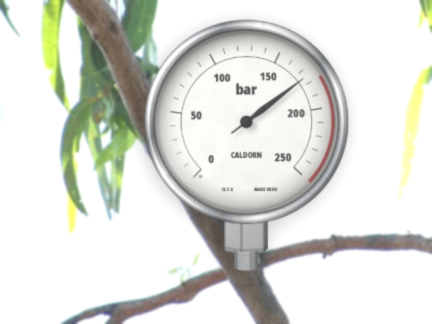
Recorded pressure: 175 bar
